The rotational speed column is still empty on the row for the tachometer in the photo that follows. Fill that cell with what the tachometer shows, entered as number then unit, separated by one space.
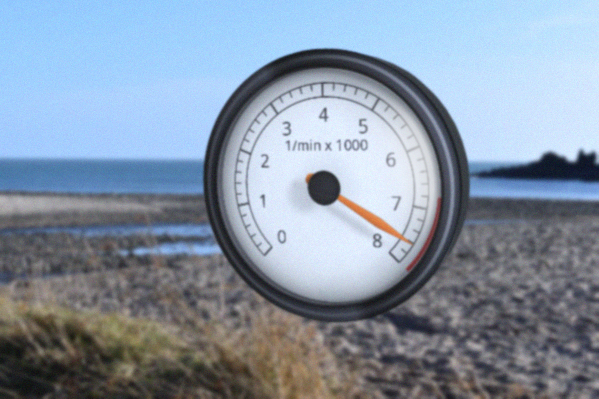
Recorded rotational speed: 7600 rpm
